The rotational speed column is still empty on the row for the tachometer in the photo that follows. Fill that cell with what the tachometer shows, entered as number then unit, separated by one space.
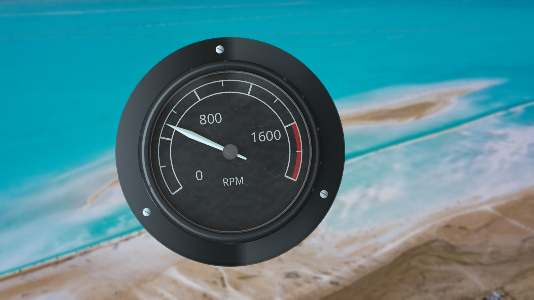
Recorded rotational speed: 500 rpm
